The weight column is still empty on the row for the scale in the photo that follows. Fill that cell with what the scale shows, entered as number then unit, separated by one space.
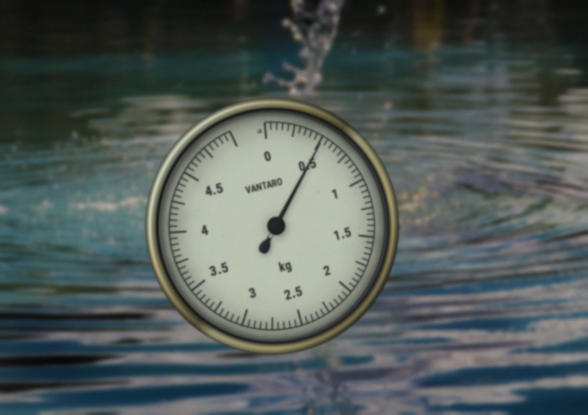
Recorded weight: 0.5 kg
